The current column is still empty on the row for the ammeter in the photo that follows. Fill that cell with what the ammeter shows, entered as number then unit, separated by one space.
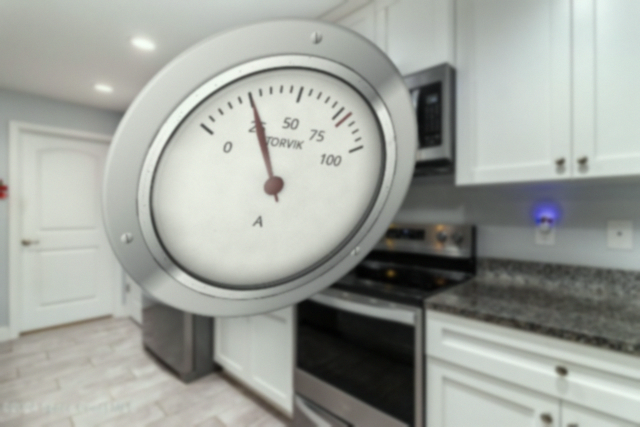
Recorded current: 25 A
